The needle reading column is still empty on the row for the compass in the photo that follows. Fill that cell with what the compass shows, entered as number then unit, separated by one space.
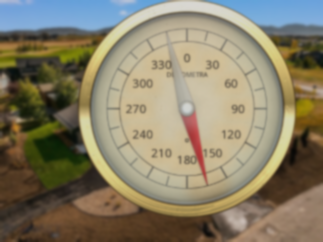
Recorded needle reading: 165 °
